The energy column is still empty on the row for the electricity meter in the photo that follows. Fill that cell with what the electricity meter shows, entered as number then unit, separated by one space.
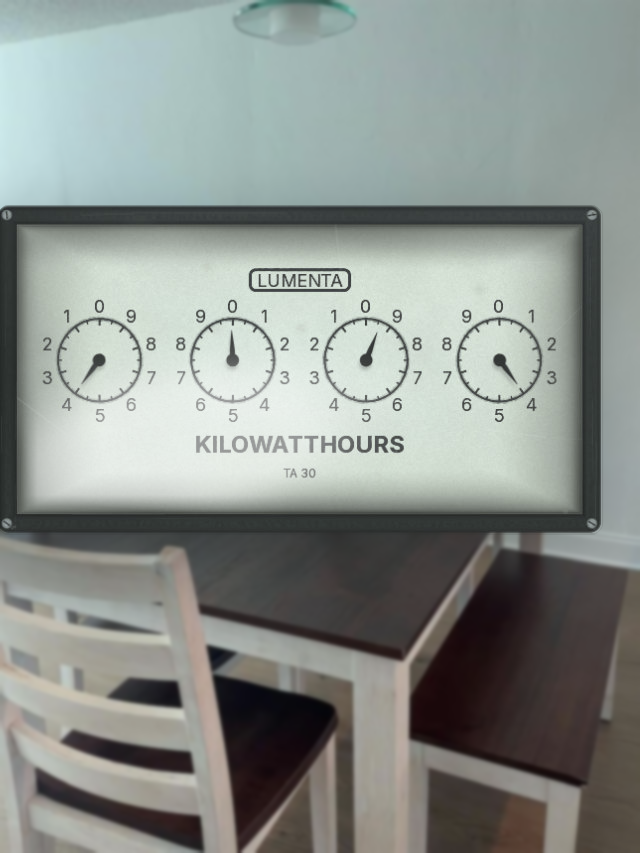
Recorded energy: 3994 kWh
